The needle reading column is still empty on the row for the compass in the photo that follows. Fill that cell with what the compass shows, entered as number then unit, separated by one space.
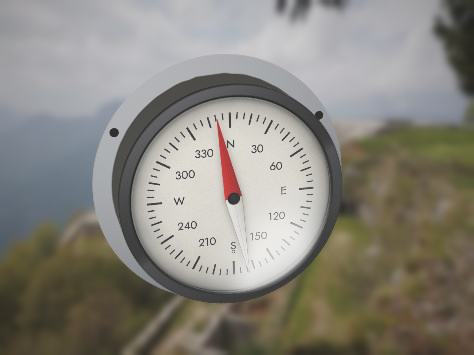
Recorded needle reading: 350 °
